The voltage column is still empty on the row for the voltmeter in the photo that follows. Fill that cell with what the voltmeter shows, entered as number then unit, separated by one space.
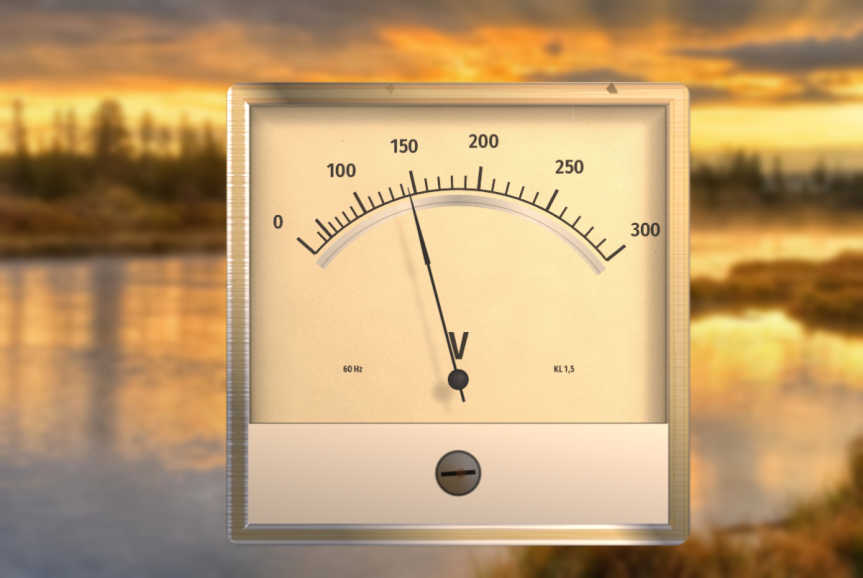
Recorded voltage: 145 V
